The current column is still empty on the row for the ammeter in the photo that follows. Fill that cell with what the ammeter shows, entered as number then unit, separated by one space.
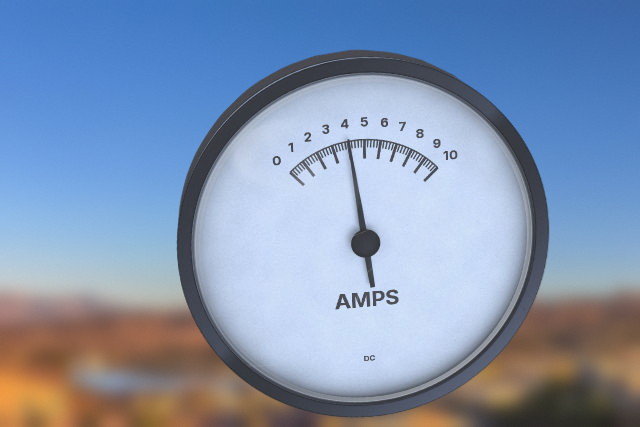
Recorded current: 4 A
